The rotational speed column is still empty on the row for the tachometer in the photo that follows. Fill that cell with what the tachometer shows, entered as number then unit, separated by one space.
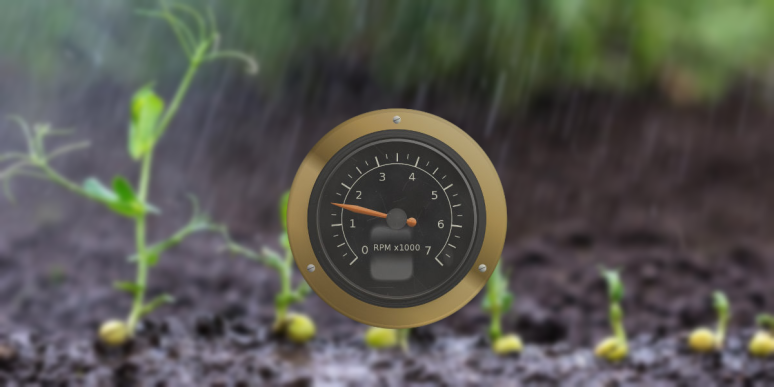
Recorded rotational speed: 1500 rpm
